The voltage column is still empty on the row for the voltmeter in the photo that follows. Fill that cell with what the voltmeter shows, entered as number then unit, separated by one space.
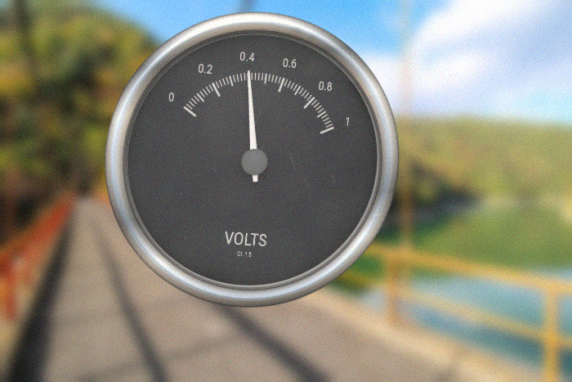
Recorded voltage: 0.4 V
